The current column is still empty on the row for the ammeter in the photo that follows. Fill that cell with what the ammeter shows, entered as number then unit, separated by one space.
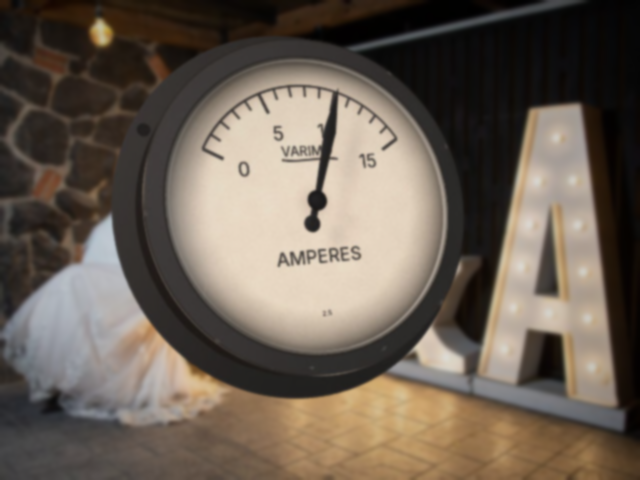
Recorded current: 10 A
